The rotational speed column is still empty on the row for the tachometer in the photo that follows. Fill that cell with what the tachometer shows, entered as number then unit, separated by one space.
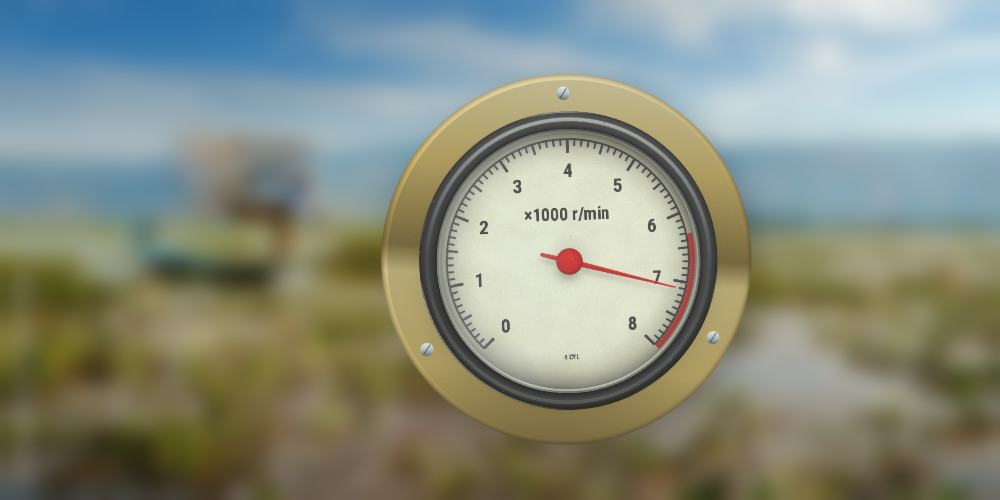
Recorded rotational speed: 7100 rpm
